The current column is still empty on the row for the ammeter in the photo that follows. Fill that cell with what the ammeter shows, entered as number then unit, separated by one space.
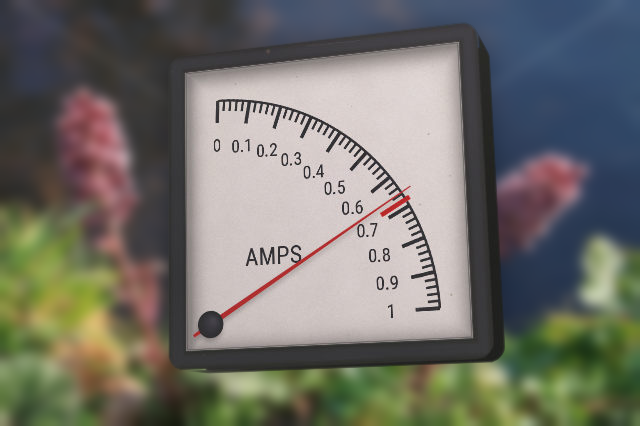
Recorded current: 0.66 A
